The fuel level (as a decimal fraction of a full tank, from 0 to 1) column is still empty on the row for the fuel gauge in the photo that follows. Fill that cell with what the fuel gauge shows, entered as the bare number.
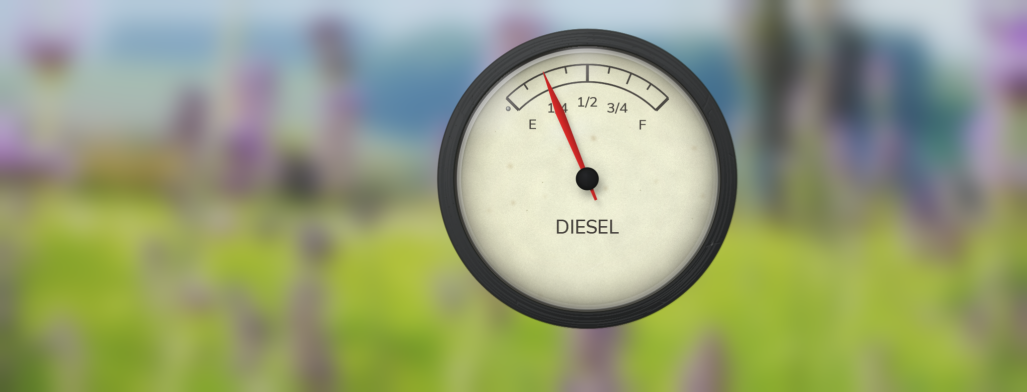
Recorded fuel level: 0.25
